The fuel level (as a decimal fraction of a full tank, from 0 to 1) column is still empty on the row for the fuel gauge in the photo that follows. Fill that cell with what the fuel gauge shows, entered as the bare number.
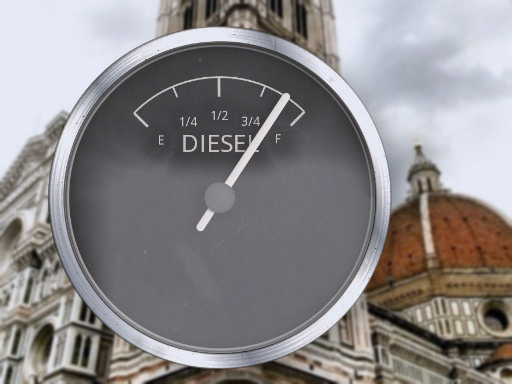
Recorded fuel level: 0.875
